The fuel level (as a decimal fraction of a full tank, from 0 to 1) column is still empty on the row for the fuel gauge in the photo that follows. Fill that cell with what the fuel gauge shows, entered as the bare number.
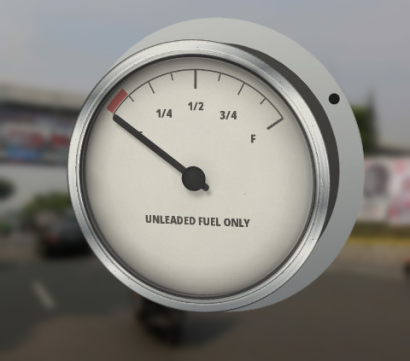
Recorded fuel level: 0
